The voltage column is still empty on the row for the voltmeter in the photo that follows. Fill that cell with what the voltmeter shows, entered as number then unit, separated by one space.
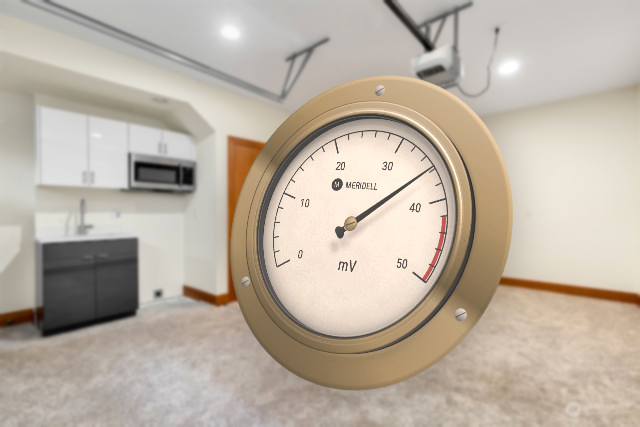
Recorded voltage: 36 mV
